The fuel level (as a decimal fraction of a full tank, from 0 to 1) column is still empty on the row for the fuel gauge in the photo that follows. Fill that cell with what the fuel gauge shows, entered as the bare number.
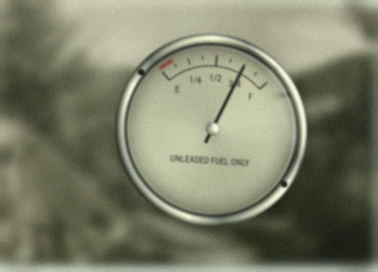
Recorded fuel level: 0.75
